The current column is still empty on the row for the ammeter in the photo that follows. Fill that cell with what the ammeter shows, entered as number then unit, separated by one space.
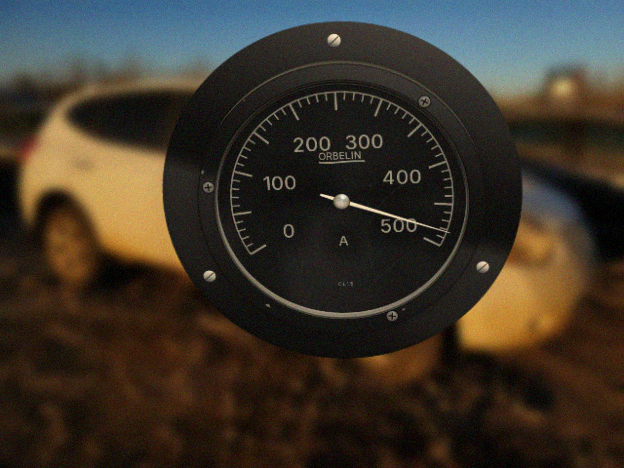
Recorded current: 480 A
